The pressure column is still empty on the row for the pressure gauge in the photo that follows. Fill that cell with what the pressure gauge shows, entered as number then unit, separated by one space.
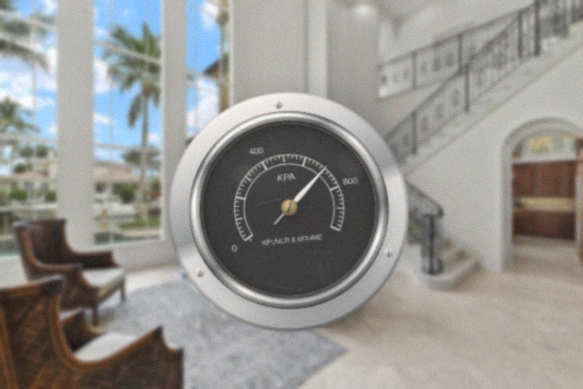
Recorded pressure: 700 kPa
